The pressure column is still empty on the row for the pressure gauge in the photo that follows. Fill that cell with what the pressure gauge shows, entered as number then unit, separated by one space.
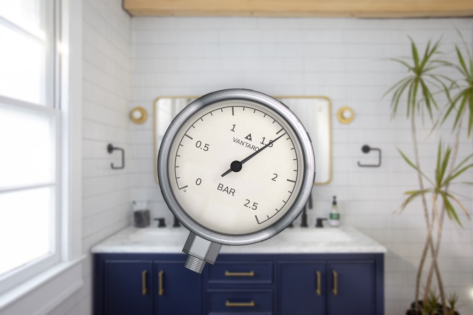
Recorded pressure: 1.55 bar
